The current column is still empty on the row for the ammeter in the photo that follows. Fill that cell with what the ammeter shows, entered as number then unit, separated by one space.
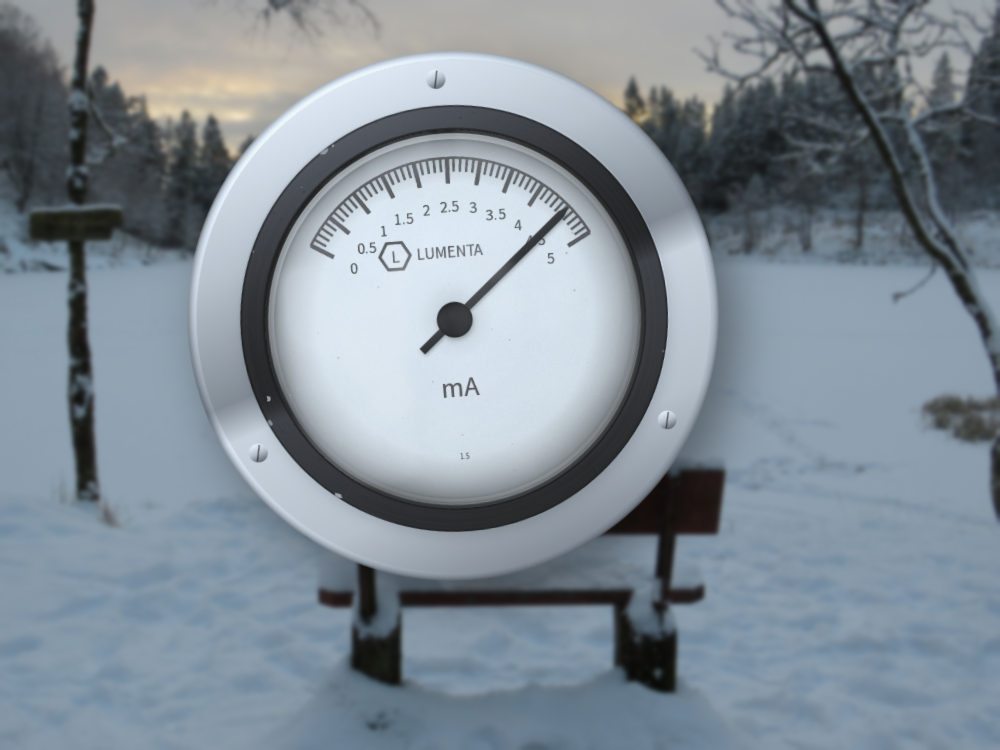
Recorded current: 4.5 mA
